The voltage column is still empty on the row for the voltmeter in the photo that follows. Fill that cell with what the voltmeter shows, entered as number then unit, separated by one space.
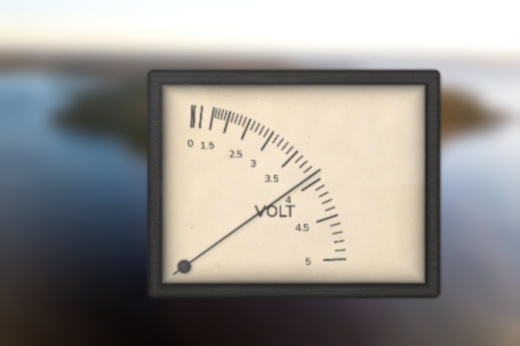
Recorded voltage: 3.9 V
